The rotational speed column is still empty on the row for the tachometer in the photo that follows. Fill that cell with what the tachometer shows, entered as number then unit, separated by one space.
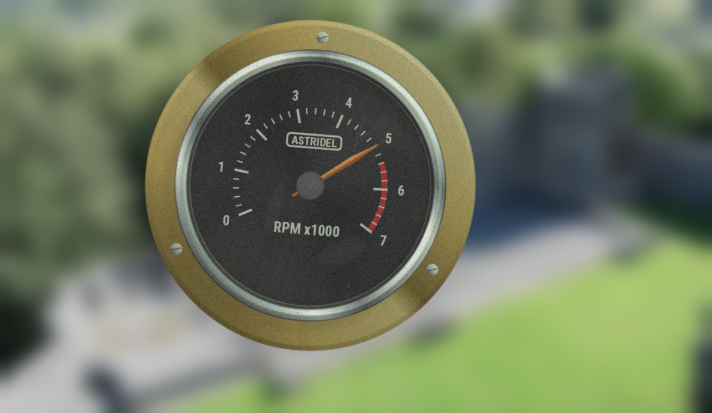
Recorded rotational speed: 5000 rpm
